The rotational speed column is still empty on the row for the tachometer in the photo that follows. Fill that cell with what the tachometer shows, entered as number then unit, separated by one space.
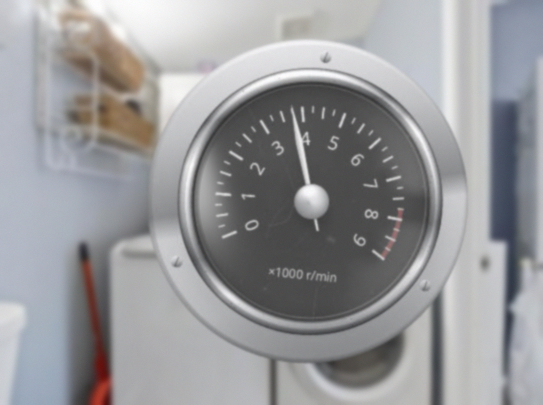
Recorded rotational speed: 3750 rpm
